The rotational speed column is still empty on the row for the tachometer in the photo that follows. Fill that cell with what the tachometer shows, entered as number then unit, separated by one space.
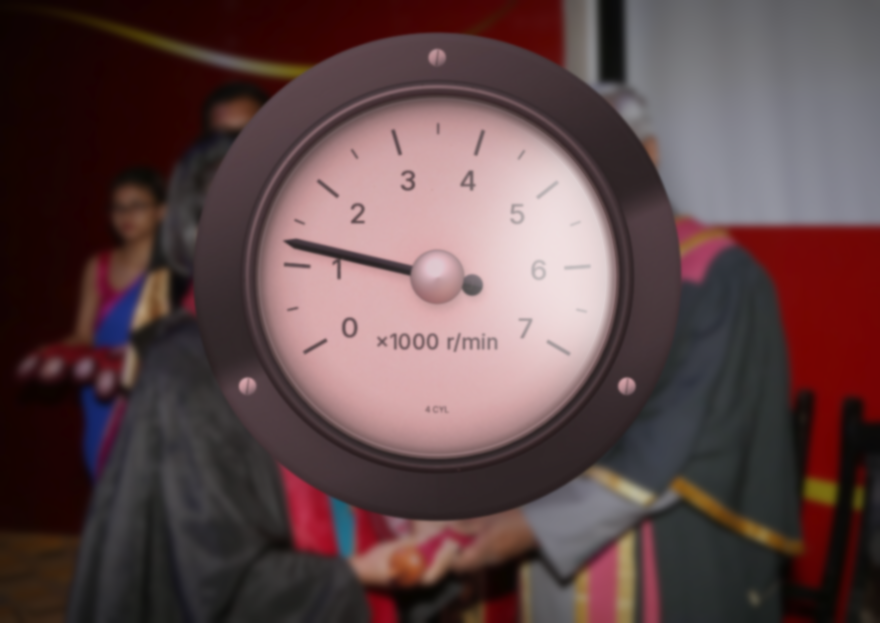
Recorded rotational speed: 1250 rpm
